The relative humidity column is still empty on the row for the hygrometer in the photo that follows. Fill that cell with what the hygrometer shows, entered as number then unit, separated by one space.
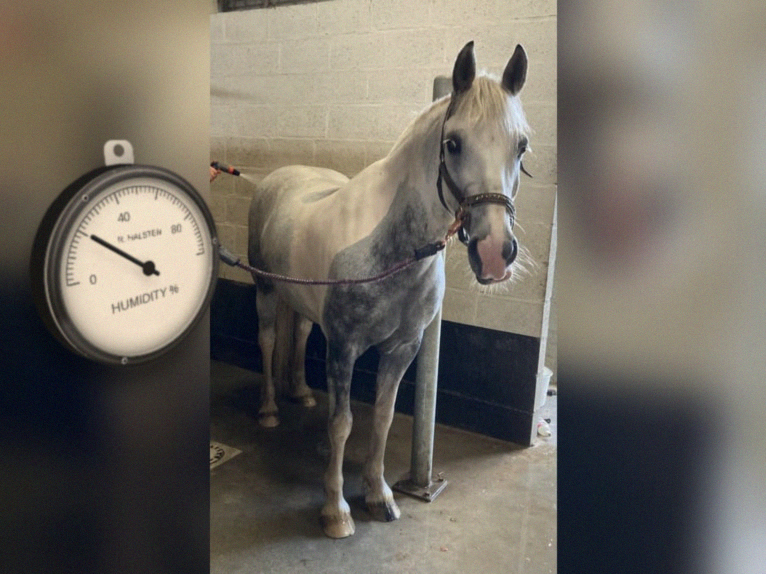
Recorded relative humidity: 20 %
